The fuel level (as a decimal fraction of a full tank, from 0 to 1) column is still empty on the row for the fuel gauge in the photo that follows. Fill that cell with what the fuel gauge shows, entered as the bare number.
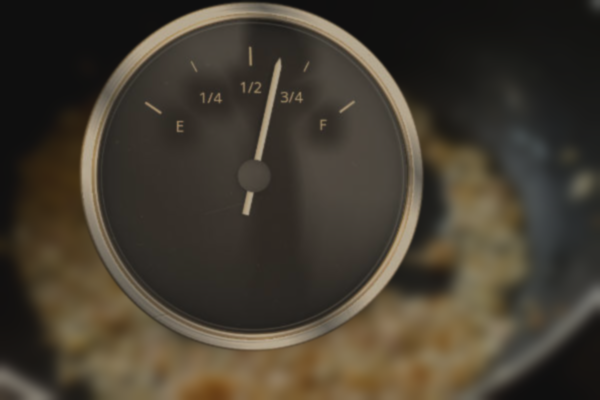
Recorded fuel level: 0.625
